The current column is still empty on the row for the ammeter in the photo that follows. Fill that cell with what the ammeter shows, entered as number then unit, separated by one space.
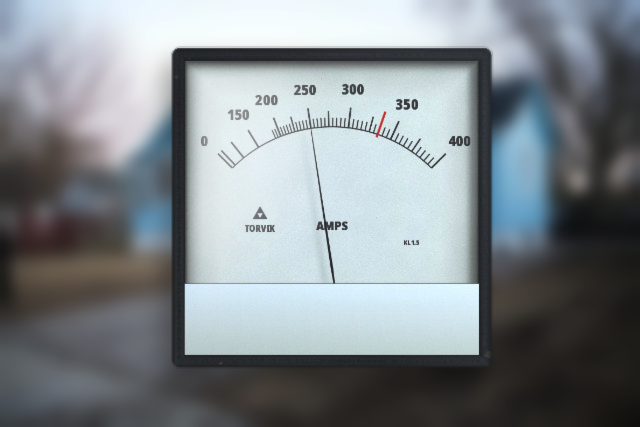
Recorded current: 250 A
